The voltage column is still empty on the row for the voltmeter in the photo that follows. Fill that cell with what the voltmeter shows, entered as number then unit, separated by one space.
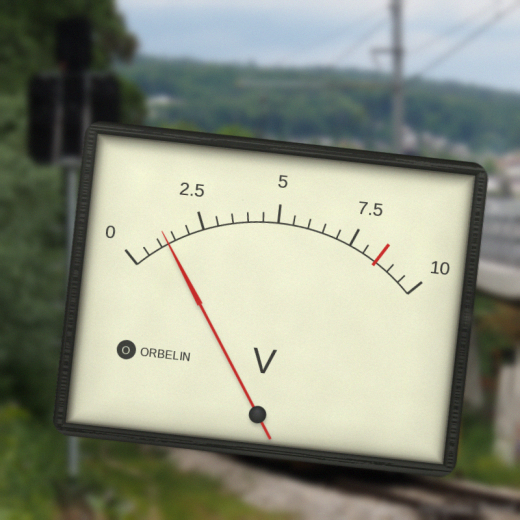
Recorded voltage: 1.25 V
